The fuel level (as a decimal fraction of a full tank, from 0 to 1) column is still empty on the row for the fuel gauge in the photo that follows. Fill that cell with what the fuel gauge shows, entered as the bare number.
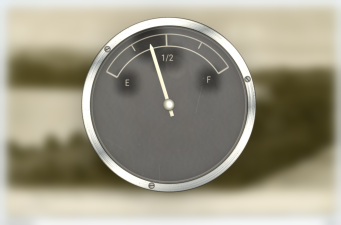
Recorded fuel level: 0.375
